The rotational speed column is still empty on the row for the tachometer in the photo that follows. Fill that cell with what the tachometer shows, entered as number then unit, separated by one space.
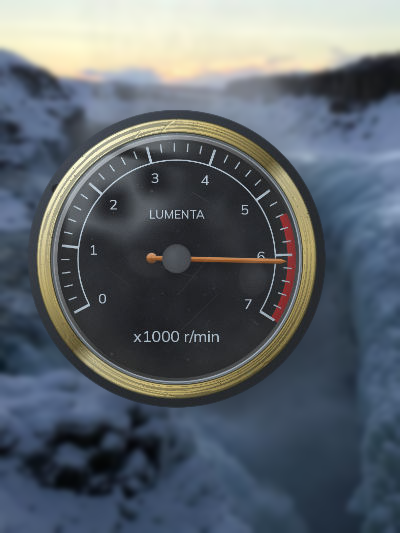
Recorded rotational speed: 6100 rpm
